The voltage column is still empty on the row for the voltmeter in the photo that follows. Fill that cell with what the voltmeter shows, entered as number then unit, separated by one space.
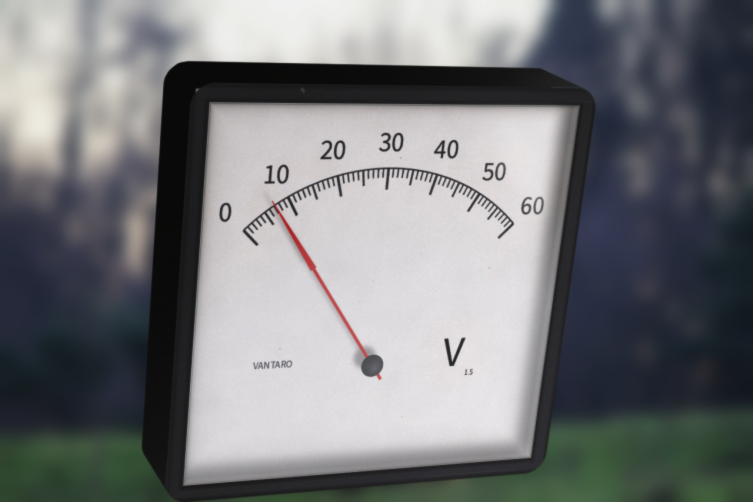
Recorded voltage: 7 V
